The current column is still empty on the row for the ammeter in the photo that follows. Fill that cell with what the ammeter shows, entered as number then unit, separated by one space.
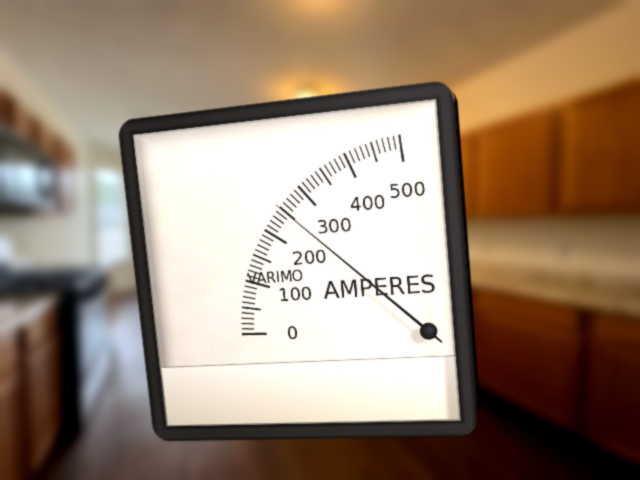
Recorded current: 250 A
